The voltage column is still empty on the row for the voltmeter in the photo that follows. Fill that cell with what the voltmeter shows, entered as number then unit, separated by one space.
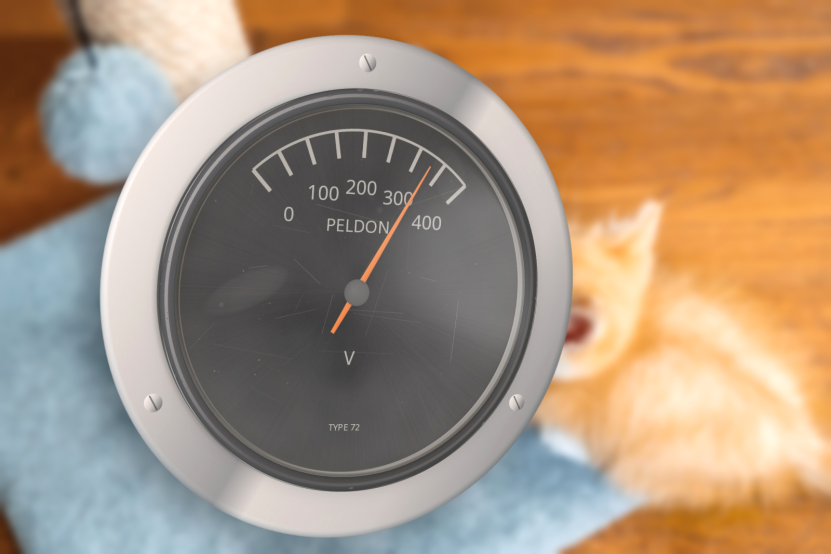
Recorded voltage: 325 V
